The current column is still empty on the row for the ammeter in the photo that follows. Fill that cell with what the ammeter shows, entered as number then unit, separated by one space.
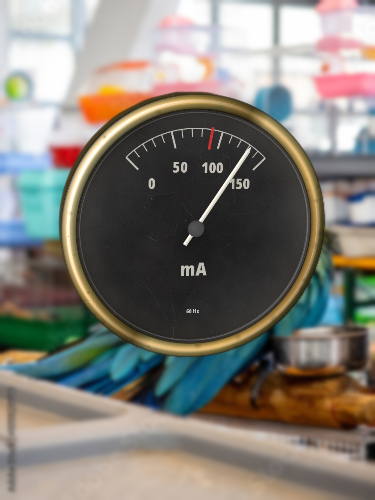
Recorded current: 130 mA
